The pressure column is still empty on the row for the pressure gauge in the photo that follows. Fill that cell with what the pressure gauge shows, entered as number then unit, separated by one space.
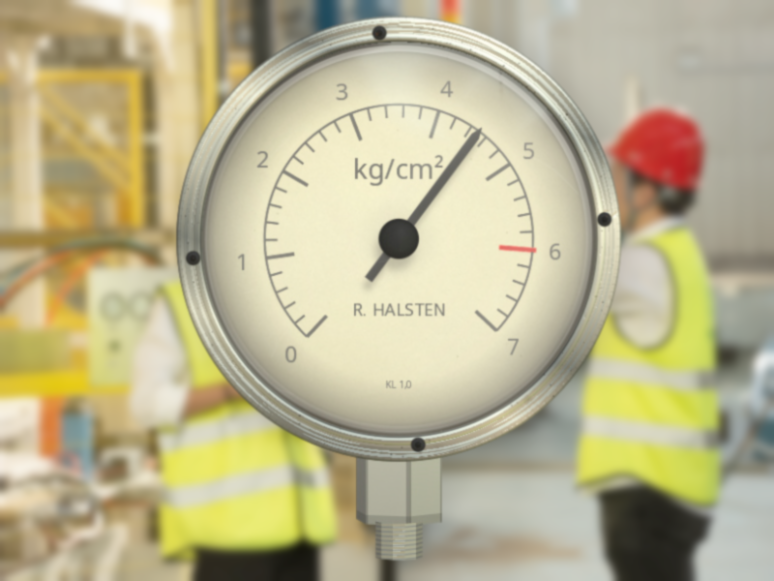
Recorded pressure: 4.5 kg/cm²
